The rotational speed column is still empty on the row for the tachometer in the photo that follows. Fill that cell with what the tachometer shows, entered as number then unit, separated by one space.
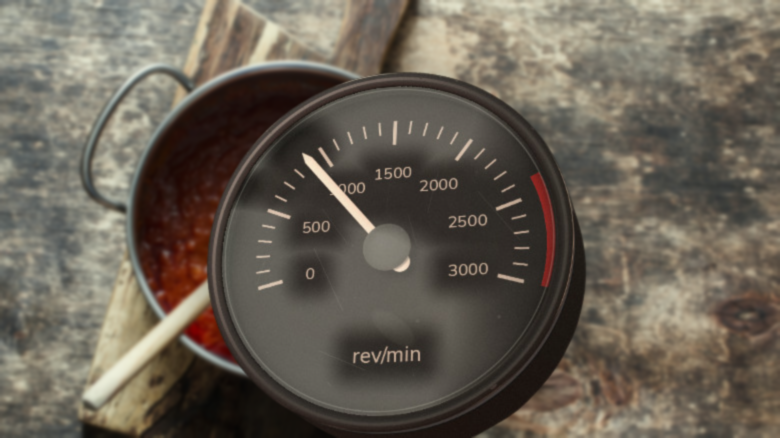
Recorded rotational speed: 900 rpm
